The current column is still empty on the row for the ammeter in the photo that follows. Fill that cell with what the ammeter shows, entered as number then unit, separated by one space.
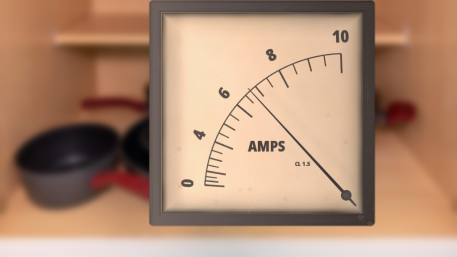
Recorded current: 6.75 A
